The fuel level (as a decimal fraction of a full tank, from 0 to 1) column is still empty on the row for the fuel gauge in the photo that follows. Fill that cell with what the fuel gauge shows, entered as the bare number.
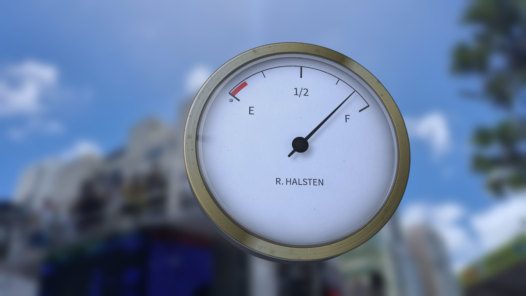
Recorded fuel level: 0.875
